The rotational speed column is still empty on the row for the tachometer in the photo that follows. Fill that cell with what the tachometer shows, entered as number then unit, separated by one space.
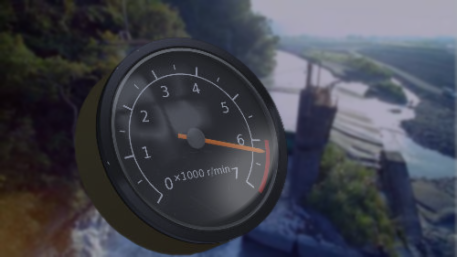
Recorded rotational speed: 6250 rpm
